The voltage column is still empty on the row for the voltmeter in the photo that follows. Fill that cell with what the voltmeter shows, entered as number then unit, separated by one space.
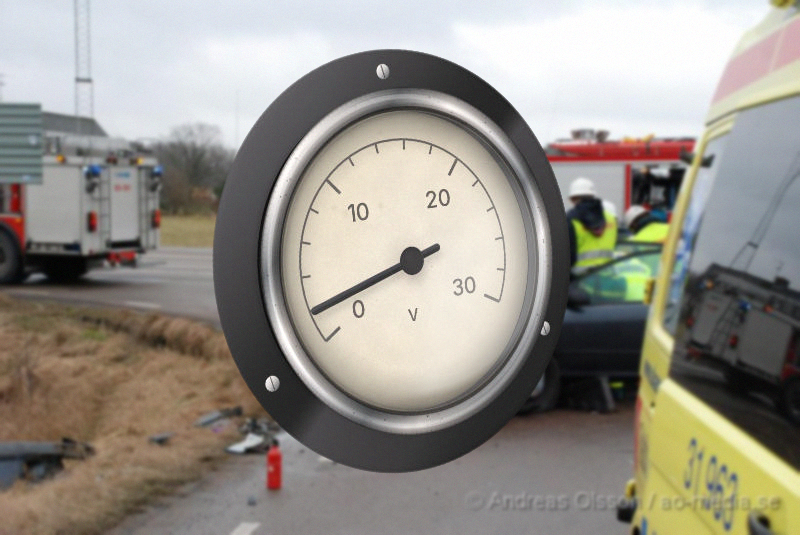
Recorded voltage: 2 V
